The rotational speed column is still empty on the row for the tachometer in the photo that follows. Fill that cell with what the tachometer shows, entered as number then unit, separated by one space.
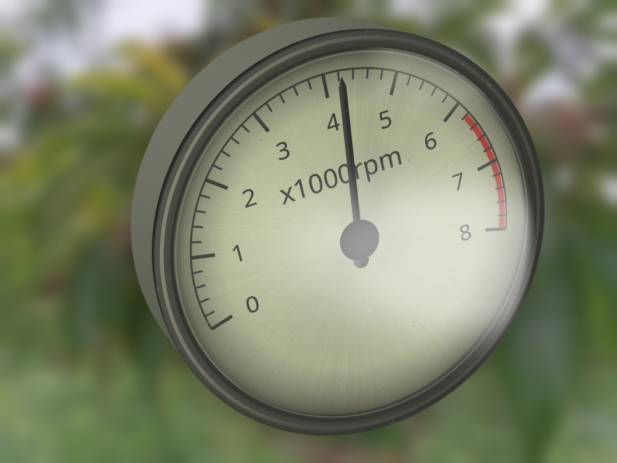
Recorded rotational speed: 4200 rpm
